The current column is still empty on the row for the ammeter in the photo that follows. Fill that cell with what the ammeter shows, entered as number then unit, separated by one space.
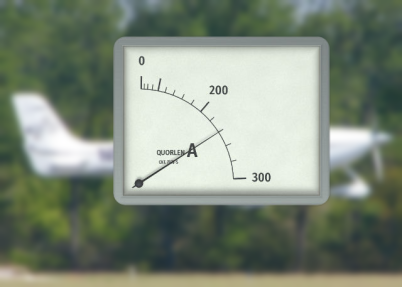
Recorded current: 240 A
